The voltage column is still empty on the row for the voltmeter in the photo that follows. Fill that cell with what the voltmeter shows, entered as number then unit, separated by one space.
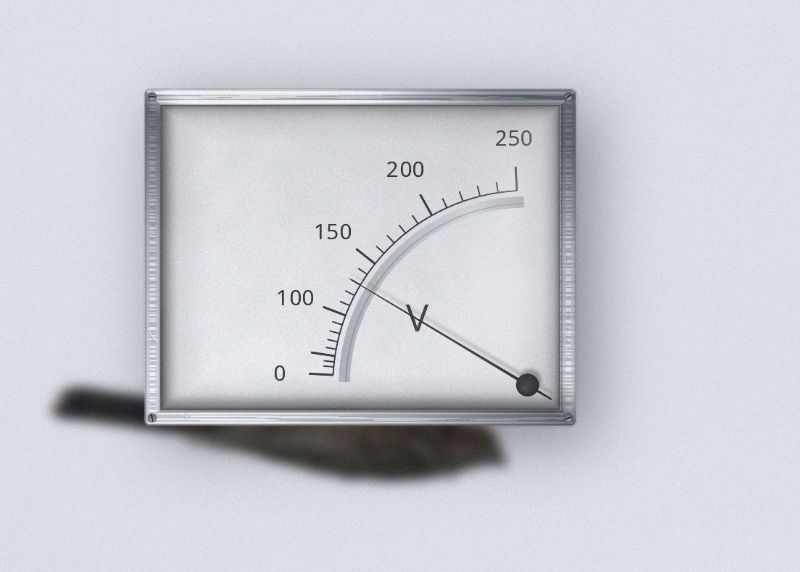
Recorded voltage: 130 V
